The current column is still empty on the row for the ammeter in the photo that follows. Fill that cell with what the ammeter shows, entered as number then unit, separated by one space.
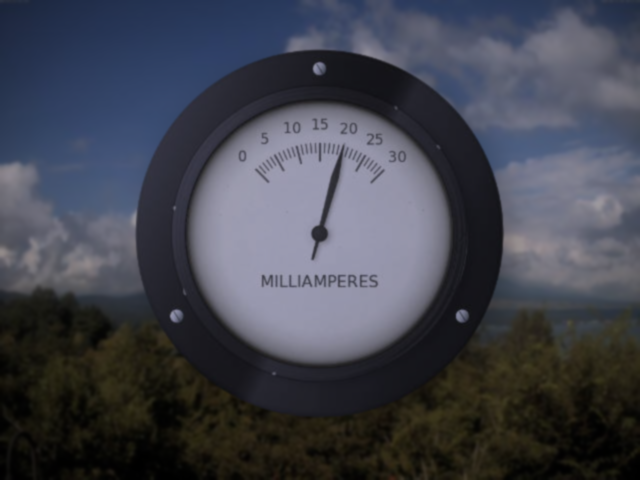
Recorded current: 20 mA
